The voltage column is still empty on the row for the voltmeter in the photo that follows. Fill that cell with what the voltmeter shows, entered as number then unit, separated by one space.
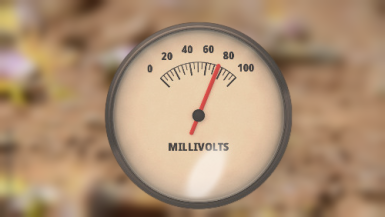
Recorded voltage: 75 mV
